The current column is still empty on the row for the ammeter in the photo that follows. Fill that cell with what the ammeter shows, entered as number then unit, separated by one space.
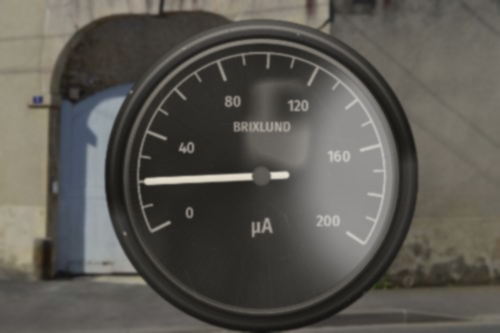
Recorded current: 20 µA
